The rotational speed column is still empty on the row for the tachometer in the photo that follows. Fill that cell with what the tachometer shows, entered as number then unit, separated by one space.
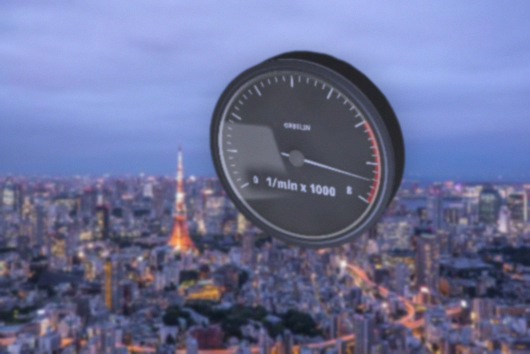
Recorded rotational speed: 7400 rpm
